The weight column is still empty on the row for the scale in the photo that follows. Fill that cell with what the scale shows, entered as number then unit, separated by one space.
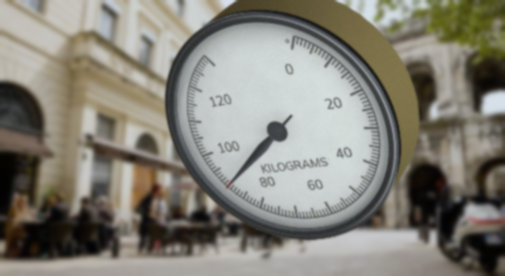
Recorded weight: 90 kg
